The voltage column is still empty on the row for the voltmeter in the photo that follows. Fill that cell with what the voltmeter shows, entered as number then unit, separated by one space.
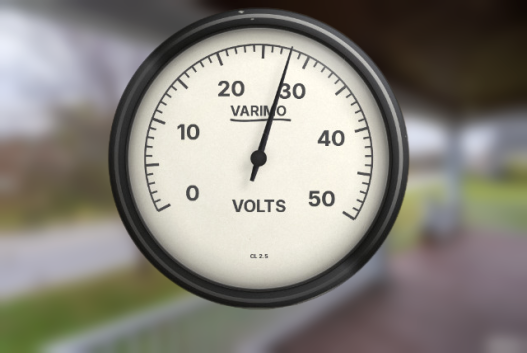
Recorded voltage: 28 V
